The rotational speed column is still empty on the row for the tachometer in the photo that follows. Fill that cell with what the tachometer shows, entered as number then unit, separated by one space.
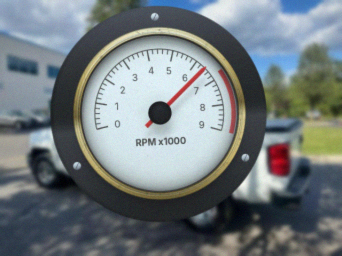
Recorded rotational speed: 6400 rpm
